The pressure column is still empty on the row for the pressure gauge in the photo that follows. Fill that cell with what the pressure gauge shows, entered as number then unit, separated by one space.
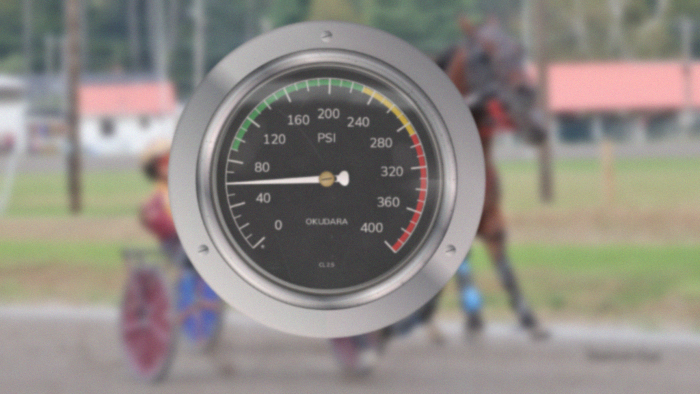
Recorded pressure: 60 psi
